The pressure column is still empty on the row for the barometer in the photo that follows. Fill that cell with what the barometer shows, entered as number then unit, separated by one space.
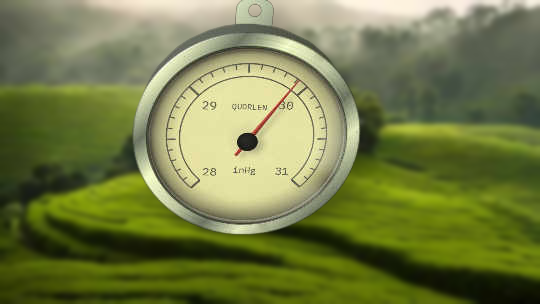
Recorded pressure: 29.9 inHg
